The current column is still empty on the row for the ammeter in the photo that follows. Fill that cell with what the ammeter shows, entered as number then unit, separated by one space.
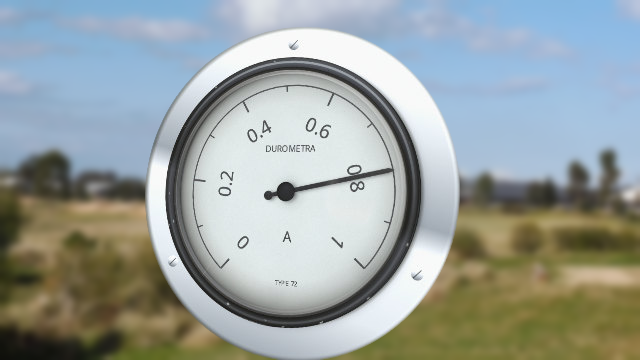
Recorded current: 0.8 A
